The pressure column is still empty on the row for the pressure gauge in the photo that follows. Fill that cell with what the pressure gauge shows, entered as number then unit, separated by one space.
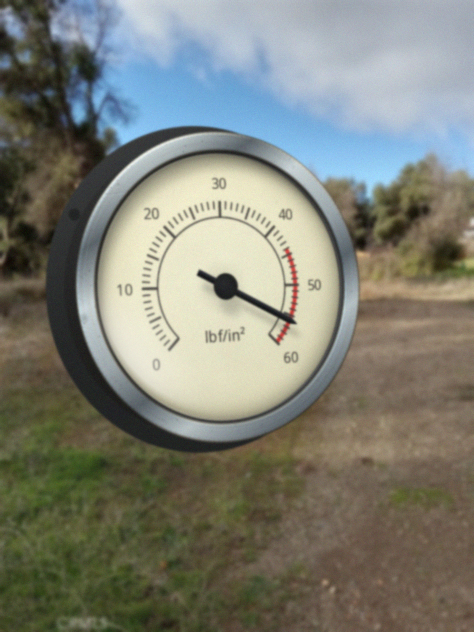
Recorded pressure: 56 psi
